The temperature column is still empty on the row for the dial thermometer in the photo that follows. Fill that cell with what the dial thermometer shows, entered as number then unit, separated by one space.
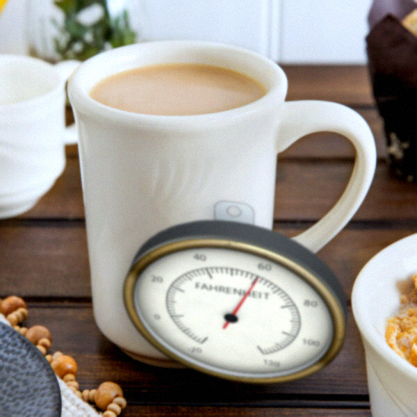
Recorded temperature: 60 °F
